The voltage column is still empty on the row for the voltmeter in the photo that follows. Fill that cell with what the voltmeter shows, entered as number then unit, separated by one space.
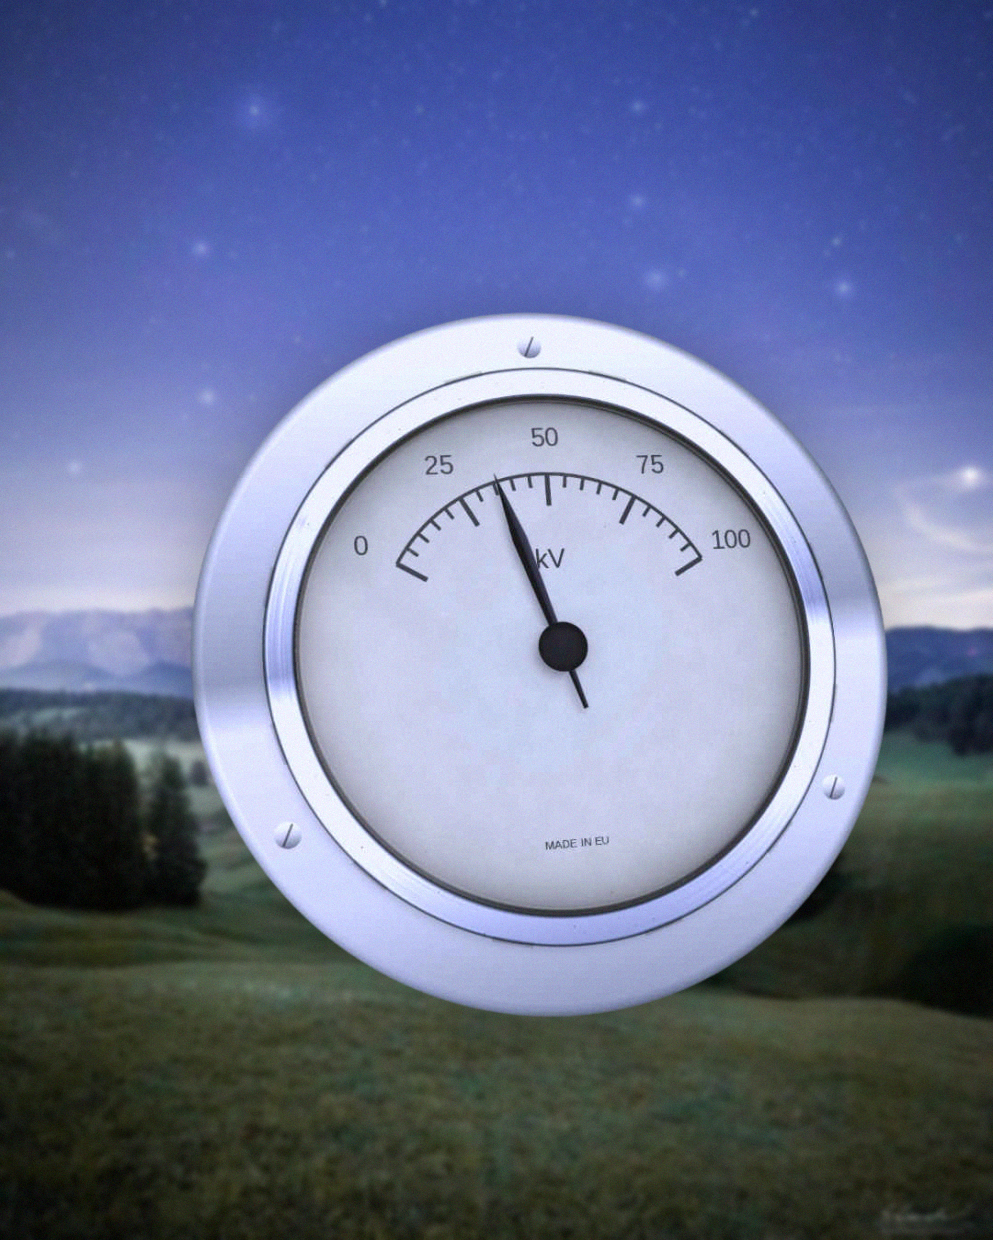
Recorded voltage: 35 kV
